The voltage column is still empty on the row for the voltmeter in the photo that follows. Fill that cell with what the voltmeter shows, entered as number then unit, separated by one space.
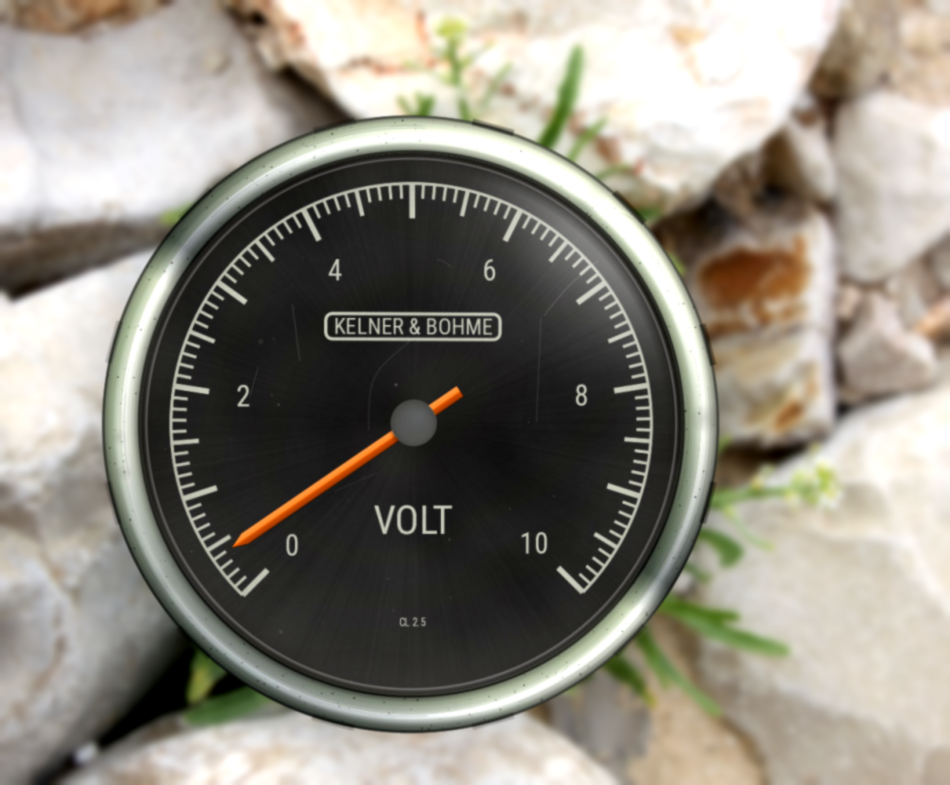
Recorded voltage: 0.4 V
